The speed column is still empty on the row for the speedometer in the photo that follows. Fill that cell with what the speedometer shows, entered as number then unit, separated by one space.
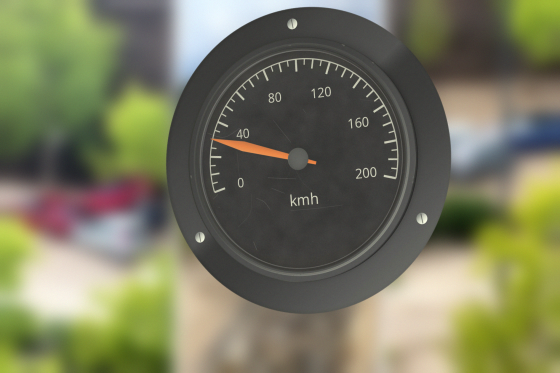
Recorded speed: 30 km/h
